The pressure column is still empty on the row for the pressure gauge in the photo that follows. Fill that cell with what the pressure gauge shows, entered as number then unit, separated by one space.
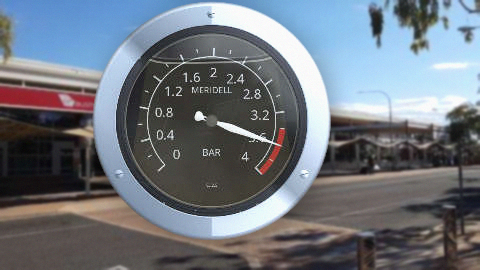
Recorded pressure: 3.6 bar
